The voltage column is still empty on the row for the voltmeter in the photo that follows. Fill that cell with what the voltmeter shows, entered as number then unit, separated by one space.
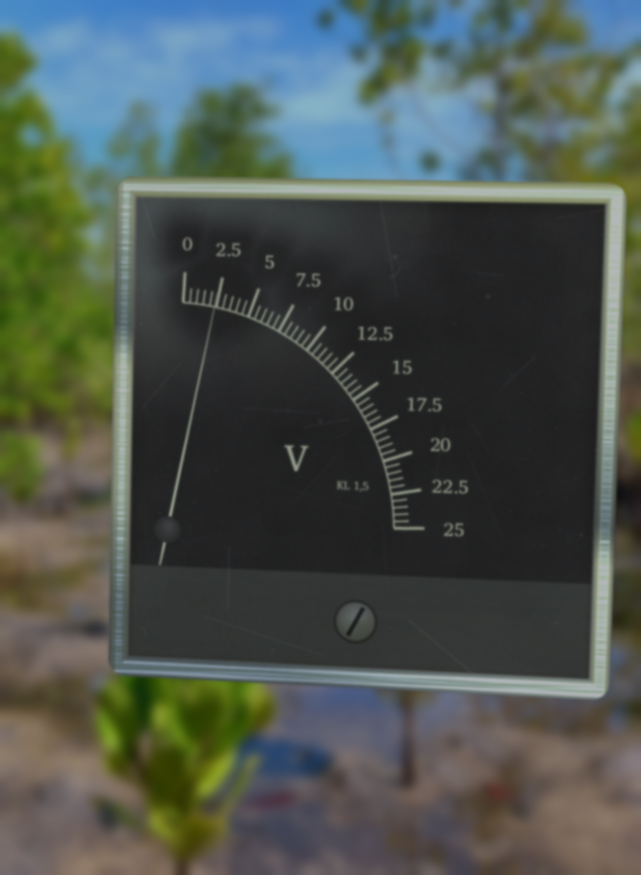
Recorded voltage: 2.5 V
